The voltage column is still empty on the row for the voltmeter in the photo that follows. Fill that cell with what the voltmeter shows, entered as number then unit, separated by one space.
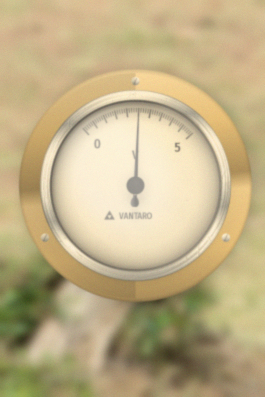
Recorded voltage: 2.5 V
